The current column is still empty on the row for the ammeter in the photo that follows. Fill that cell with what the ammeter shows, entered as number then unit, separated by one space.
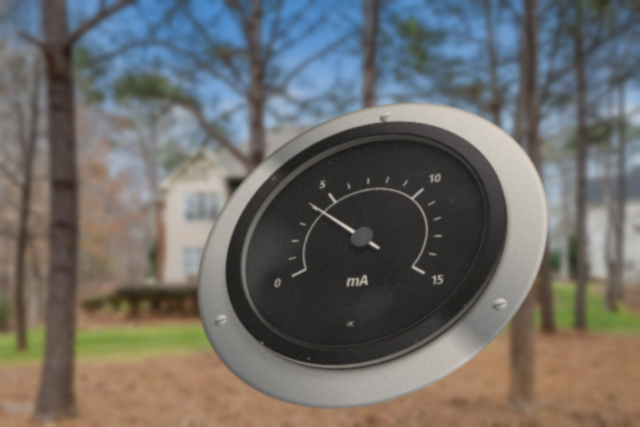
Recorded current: 4 mA
